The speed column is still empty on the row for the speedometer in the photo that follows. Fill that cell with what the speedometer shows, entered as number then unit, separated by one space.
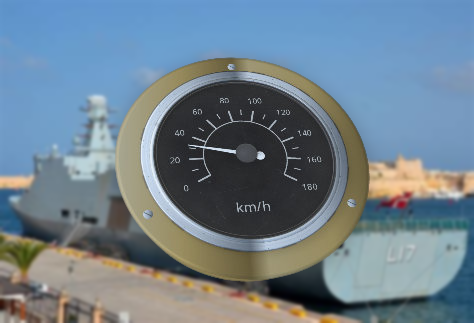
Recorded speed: 30 km/h
